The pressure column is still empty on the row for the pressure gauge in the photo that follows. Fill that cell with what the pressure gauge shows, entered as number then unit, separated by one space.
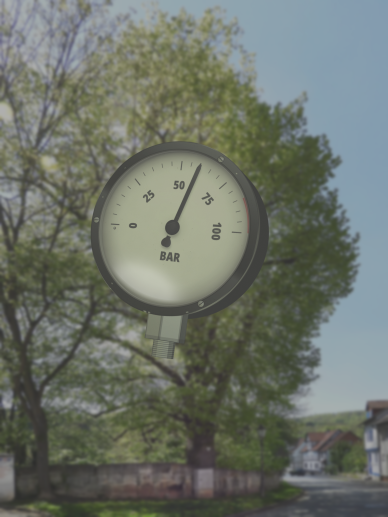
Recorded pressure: 60 bar
